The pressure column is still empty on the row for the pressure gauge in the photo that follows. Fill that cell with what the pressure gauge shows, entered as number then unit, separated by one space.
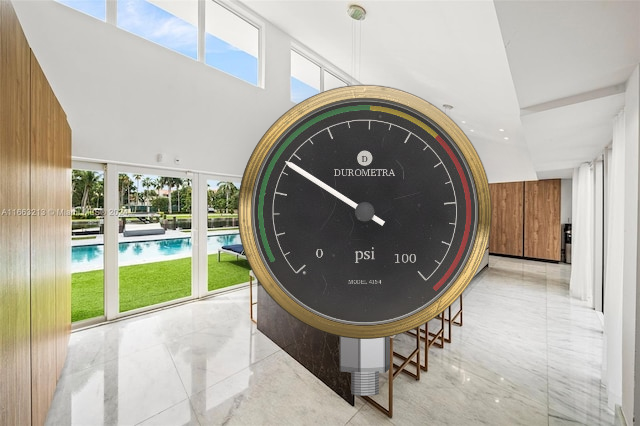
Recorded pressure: 27.5 psi
